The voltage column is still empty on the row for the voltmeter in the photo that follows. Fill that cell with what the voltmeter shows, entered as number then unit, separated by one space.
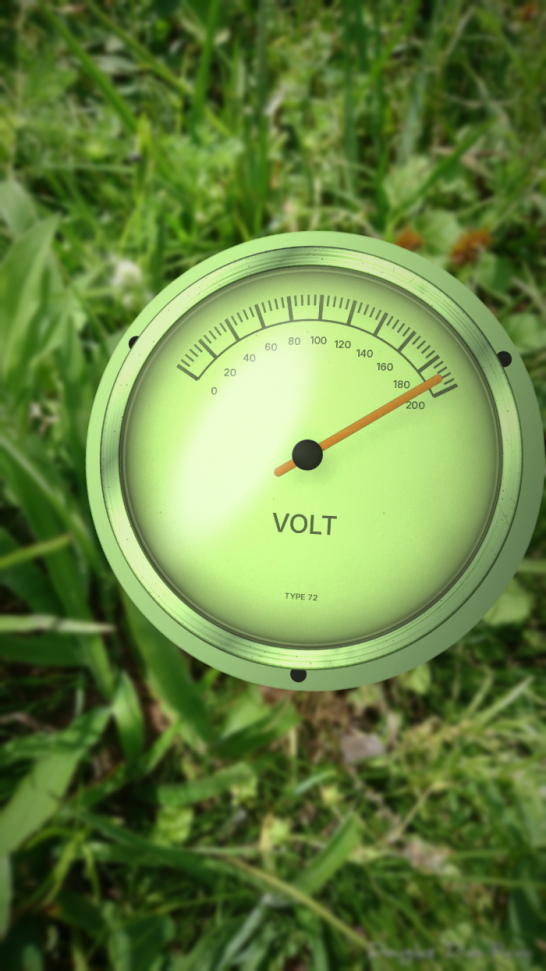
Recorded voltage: 192 V
